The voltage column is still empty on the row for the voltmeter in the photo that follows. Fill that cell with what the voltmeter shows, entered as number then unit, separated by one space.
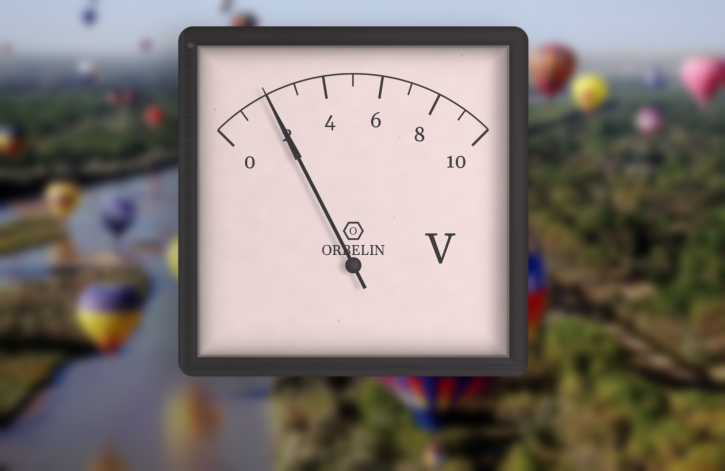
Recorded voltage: 2 V
